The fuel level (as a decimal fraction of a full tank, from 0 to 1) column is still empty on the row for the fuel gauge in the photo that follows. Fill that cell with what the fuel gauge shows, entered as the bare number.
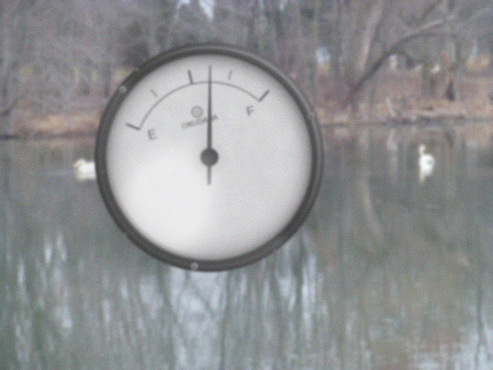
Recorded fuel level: 0.625
